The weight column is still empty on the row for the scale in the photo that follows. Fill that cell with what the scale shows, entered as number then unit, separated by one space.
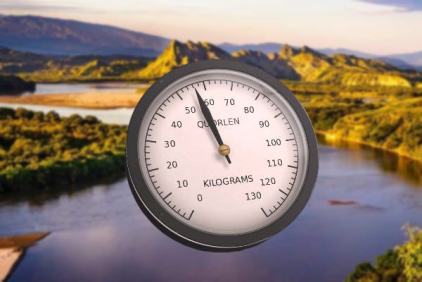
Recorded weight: 56 kg
